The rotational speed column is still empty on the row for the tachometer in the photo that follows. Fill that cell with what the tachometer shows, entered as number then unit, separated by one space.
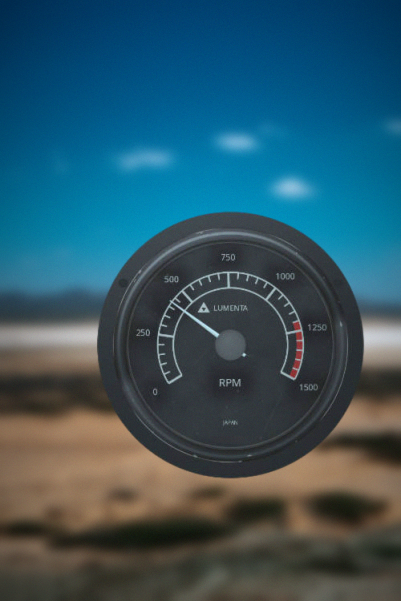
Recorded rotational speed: 425 rpm
